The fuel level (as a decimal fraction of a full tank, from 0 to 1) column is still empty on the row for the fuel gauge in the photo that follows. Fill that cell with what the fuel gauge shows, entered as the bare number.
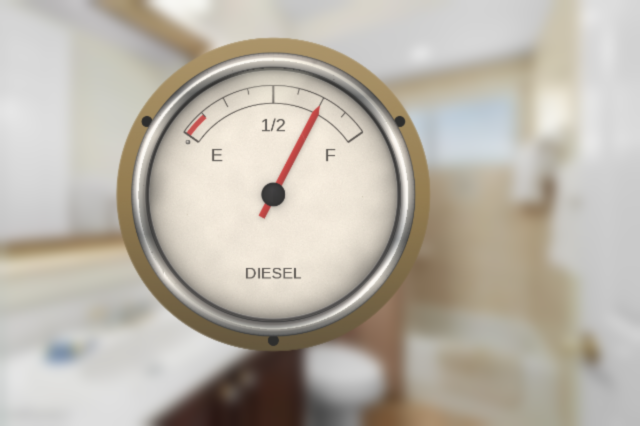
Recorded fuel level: 0.75
